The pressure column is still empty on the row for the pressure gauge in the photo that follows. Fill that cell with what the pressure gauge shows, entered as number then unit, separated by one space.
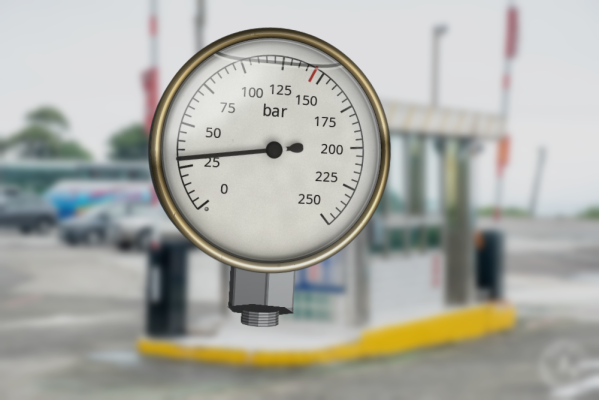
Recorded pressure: 30 bar
